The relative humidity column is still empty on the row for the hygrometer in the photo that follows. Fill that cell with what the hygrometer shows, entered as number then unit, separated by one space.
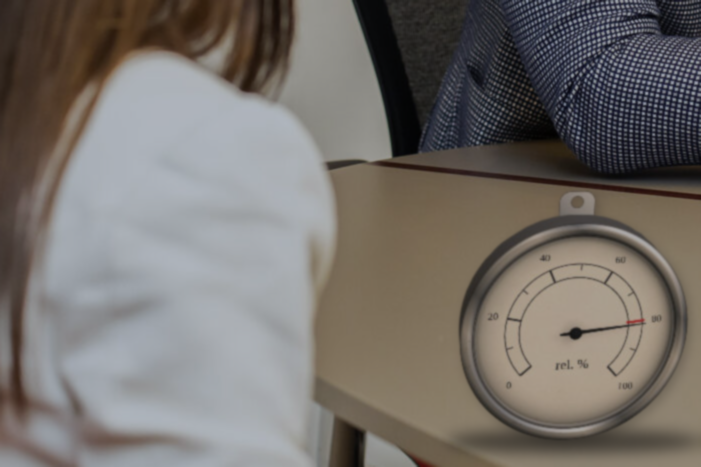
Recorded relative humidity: 80 %
